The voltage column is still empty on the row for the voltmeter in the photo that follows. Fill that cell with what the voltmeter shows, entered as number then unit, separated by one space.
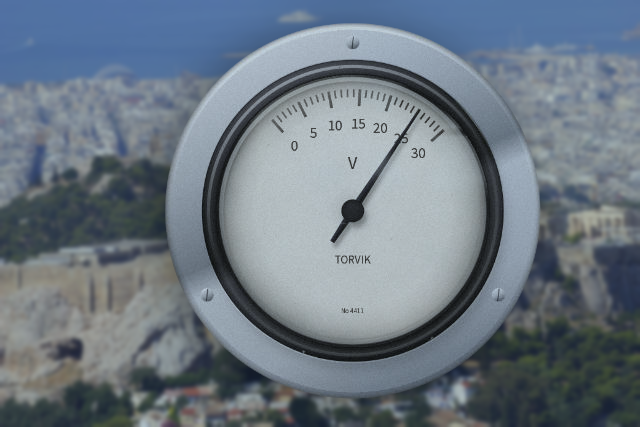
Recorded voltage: 25 V
